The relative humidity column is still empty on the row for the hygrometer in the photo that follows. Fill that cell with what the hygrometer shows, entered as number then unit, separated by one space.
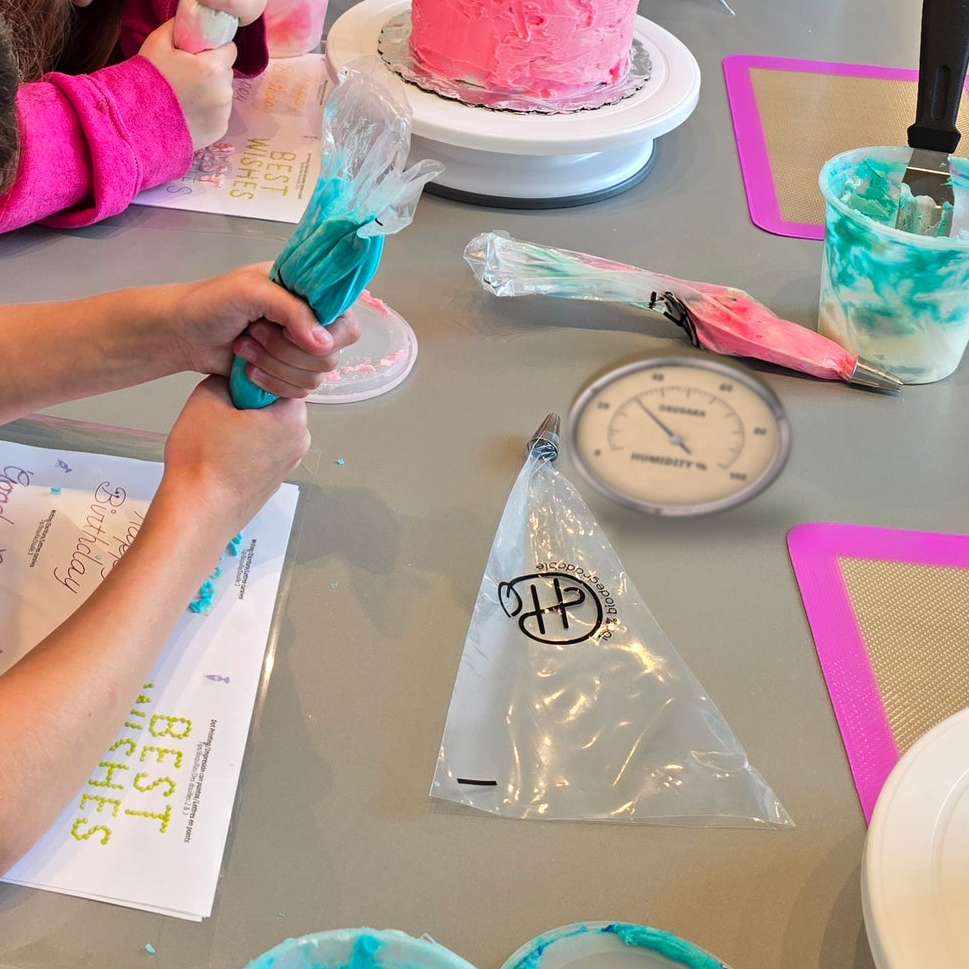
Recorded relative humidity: 30 %
